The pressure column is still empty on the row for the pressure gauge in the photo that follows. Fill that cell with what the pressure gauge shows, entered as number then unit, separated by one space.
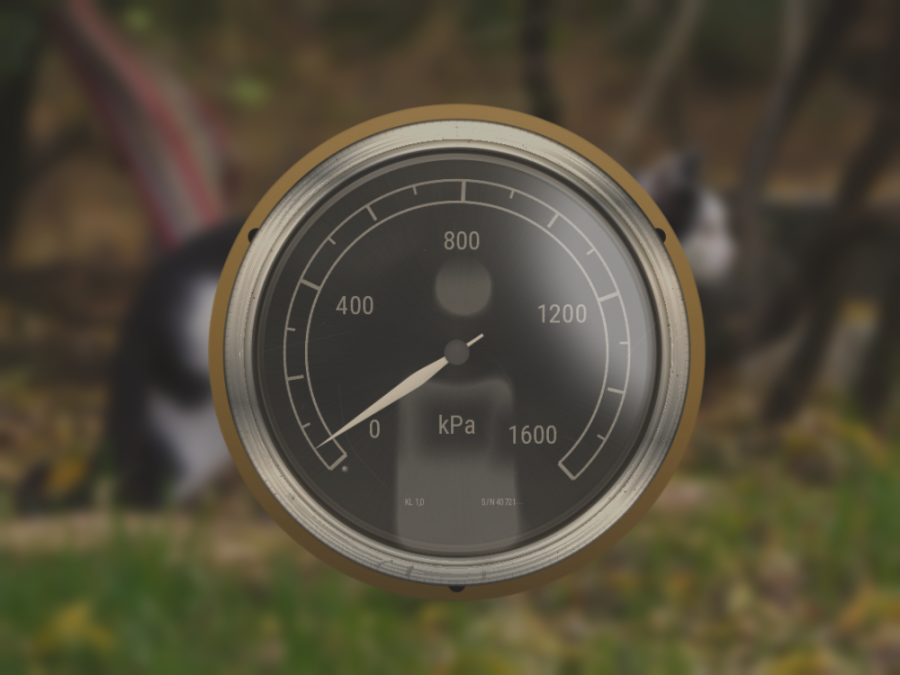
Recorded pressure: 50 kPa
